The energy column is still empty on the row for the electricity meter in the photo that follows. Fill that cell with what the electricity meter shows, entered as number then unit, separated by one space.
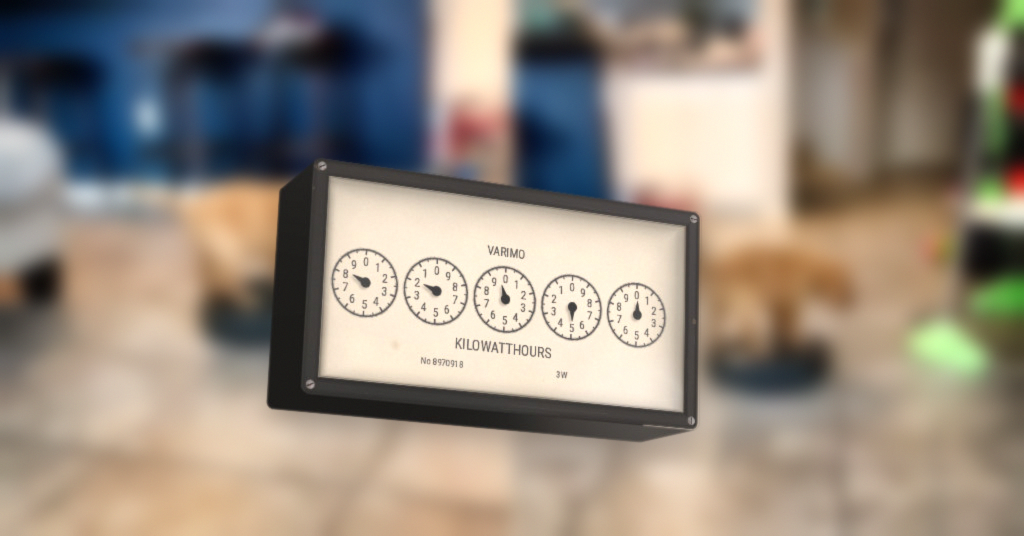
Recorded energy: 81950 kWh
